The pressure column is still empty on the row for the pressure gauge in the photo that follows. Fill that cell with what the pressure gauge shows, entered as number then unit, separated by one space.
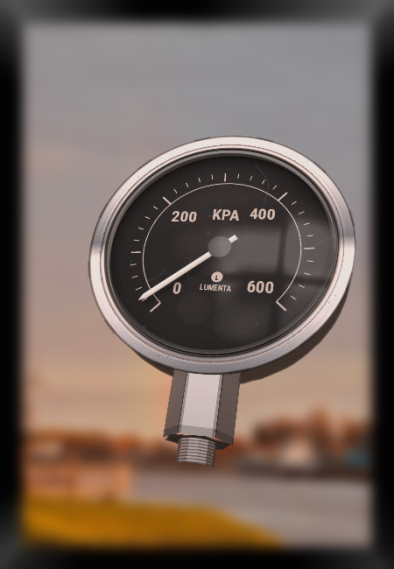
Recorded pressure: 20 kPa
